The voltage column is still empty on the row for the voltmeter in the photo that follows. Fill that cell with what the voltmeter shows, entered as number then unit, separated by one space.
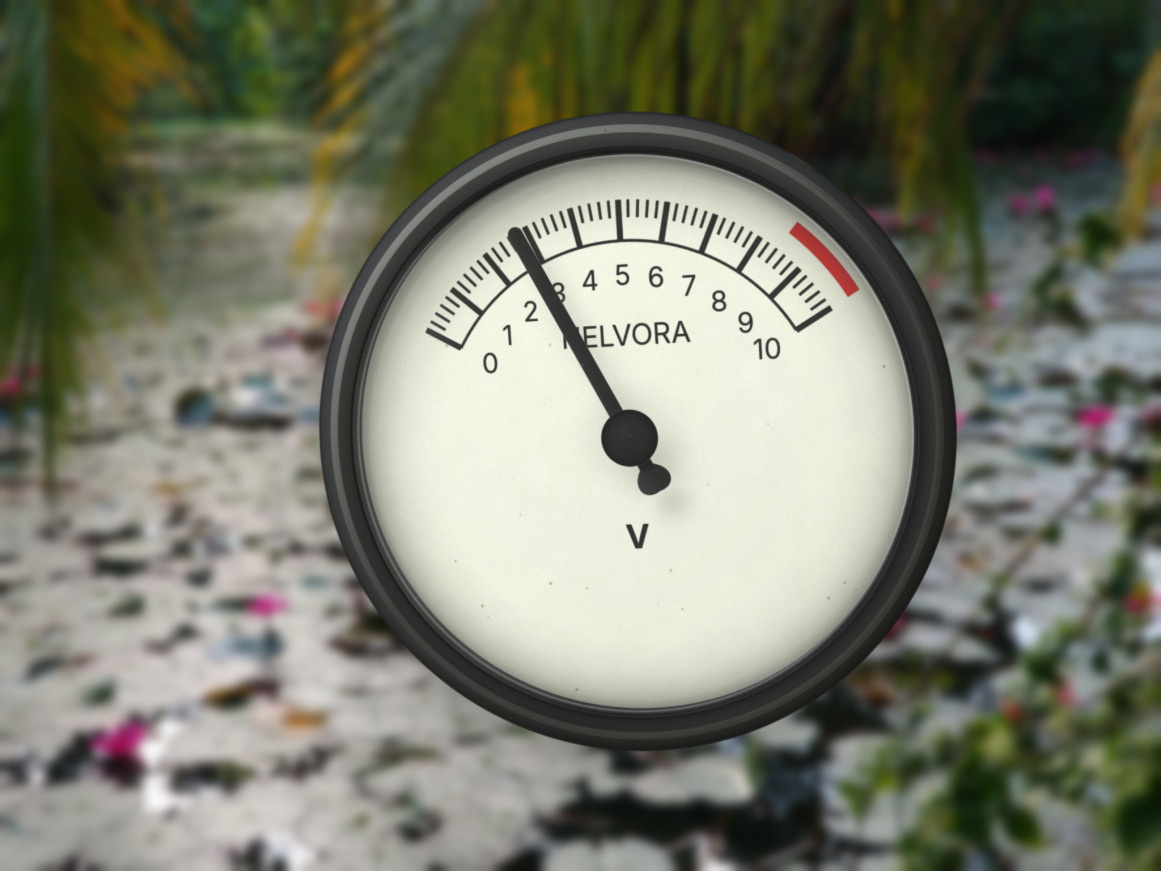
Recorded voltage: 2.8 V
